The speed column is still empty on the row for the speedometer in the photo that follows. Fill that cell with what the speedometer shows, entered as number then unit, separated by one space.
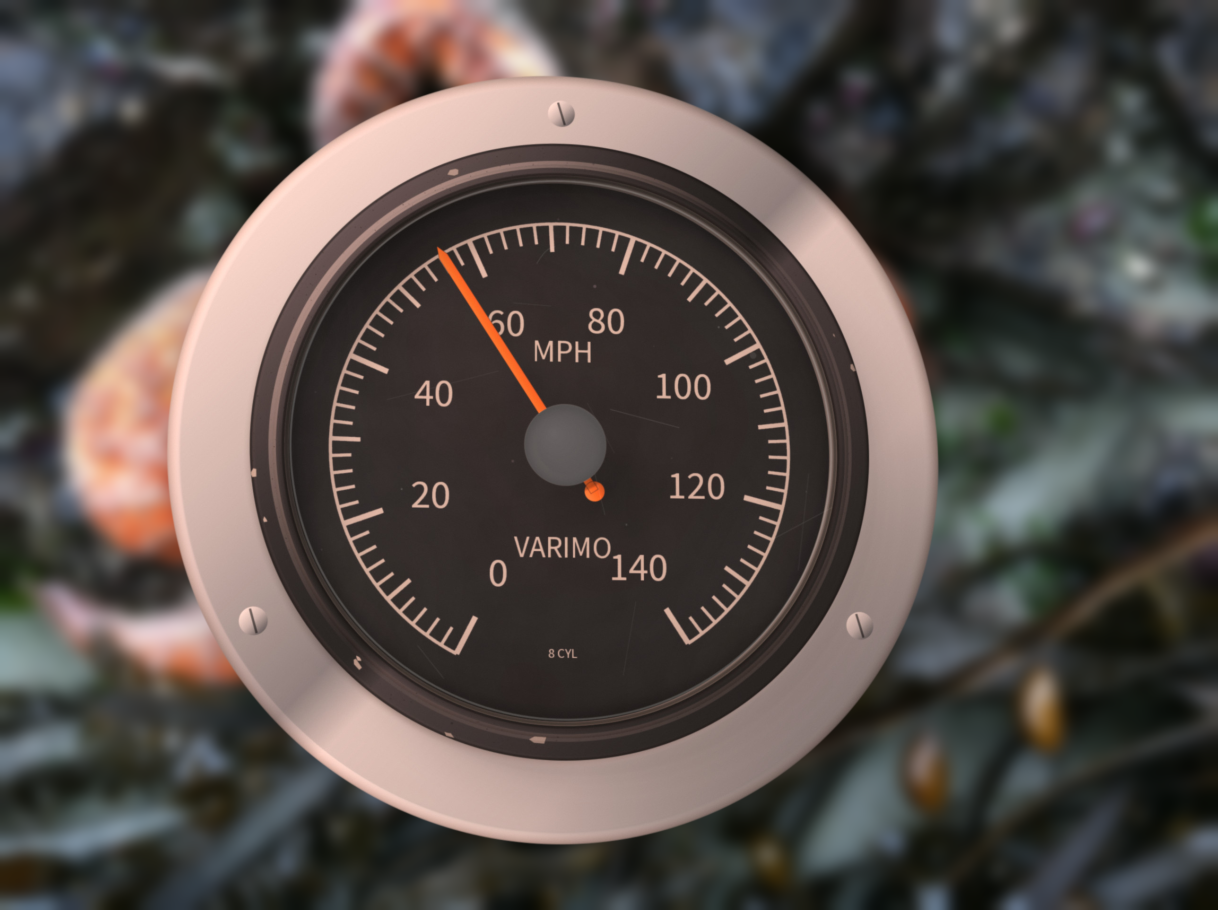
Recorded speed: 56 mph
